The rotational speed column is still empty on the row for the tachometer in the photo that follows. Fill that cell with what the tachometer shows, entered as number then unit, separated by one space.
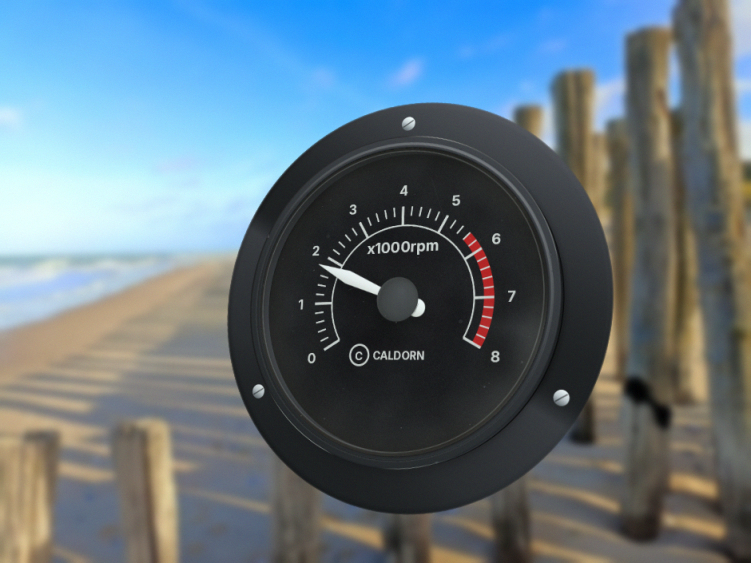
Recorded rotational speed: 1800 rpm
